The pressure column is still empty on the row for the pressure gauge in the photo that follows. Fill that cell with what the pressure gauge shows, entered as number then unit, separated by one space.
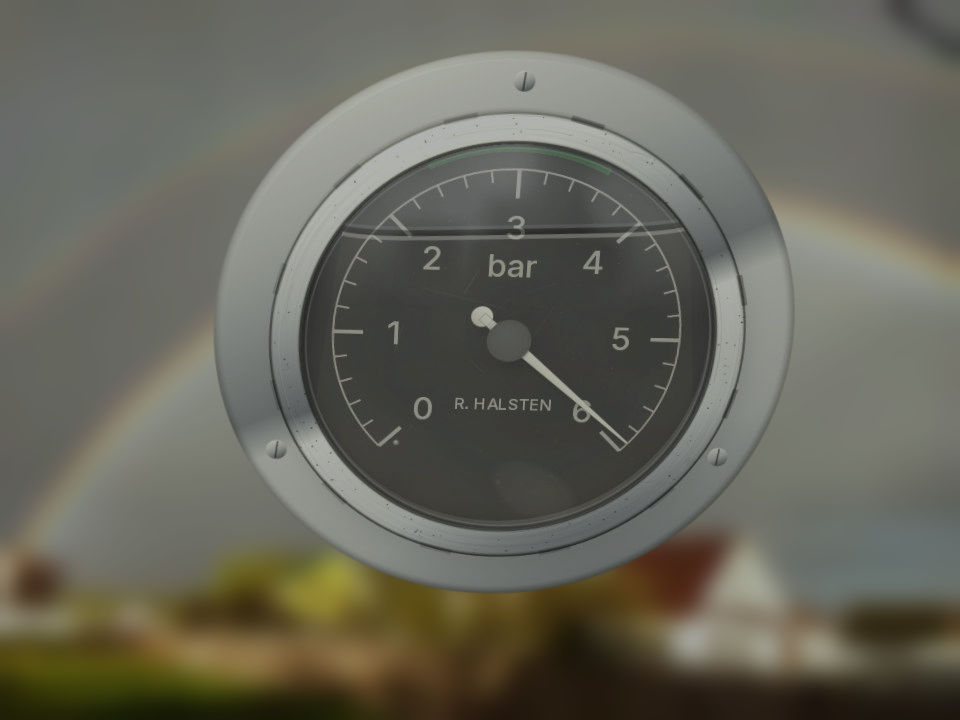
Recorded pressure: 5.9 bar
